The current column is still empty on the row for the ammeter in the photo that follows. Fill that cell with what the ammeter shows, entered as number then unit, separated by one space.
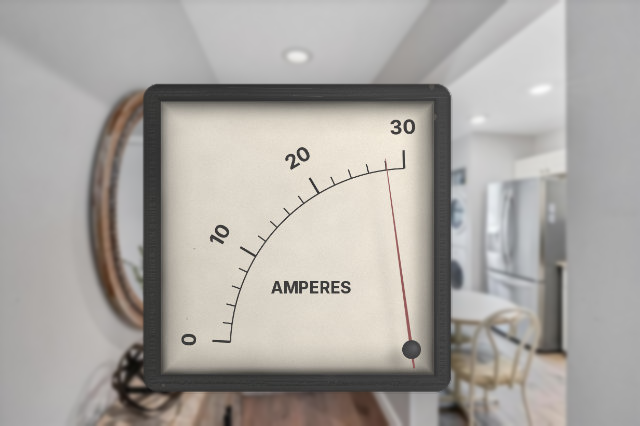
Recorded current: 28 A
